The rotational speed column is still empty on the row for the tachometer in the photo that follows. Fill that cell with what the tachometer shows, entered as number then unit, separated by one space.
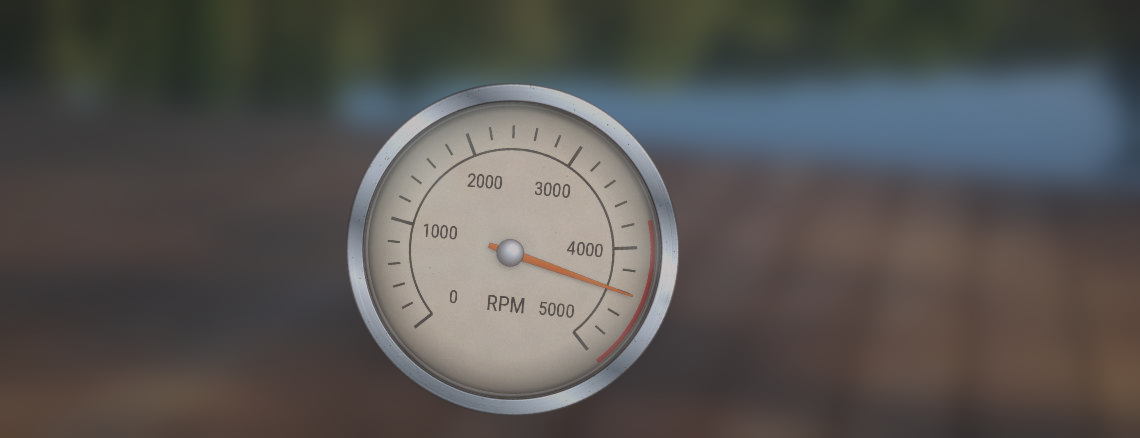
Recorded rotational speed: 4400 rpm
